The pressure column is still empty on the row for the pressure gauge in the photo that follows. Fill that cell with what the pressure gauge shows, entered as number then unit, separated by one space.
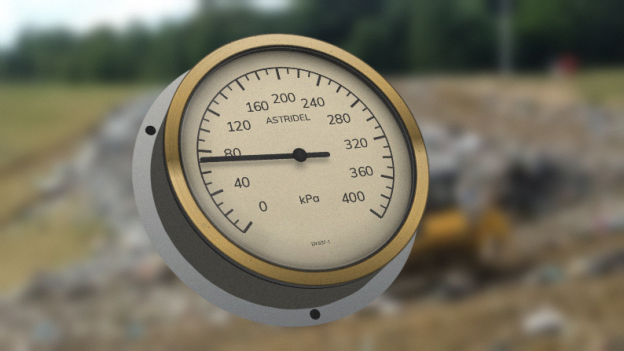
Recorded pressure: 70 kPa
